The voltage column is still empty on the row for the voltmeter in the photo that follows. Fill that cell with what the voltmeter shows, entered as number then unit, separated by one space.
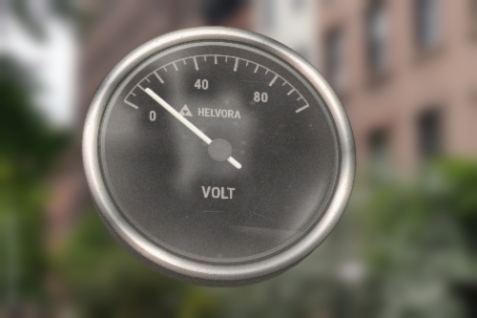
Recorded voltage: 10 V
